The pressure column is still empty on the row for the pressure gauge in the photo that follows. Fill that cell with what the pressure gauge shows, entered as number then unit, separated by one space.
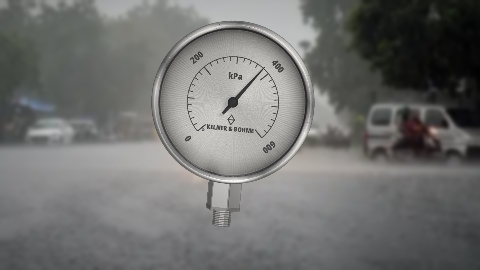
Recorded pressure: 380 kPa
